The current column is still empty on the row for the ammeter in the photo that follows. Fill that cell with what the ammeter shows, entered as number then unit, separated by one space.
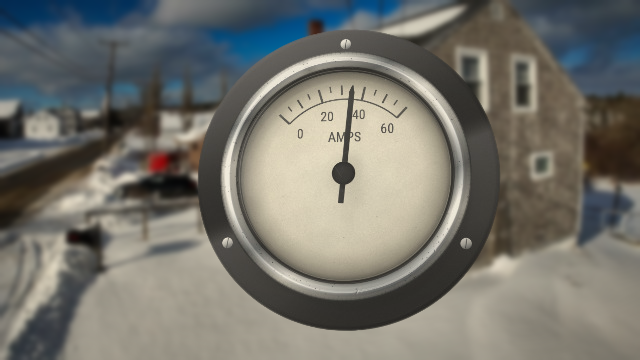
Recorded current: 35 A
